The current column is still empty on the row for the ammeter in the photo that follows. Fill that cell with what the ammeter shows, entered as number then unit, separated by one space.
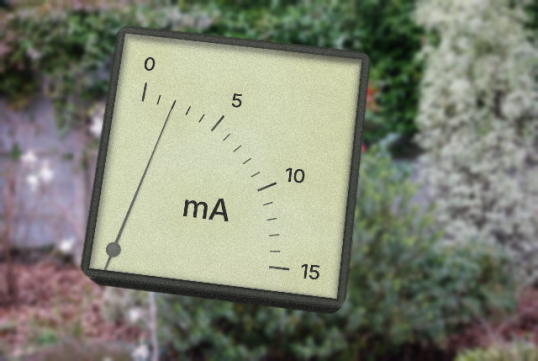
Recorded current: 2 mA
